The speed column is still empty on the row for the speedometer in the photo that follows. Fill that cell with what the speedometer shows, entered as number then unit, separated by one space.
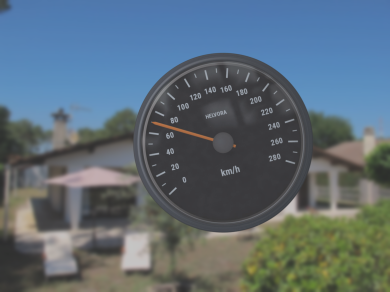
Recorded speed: 70 km/h
